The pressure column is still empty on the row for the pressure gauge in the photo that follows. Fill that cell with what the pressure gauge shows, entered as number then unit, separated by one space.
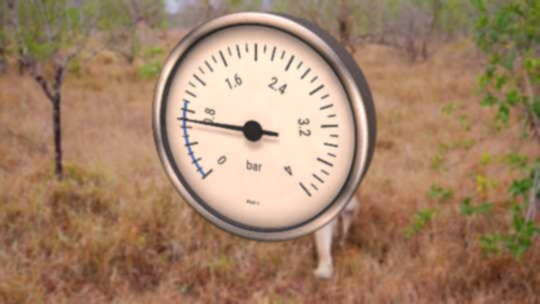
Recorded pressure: 0.7 bar
